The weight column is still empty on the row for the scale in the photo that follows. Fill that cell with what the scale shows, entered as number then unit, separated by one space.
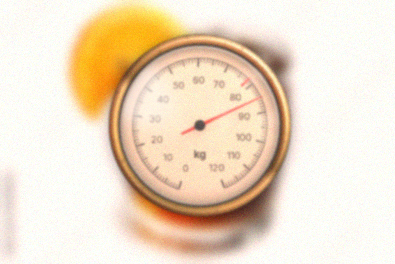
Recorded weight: 85 kg
